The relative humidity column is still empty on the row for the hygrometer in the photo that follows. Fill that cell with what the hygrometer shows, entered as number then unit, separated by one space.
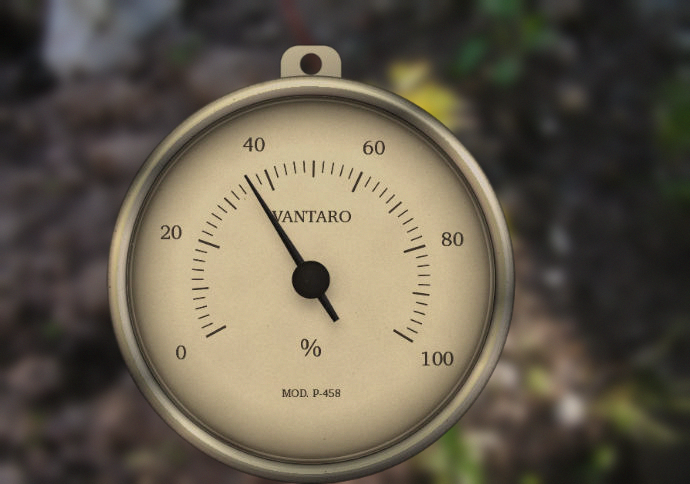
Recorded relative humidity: 36 %
